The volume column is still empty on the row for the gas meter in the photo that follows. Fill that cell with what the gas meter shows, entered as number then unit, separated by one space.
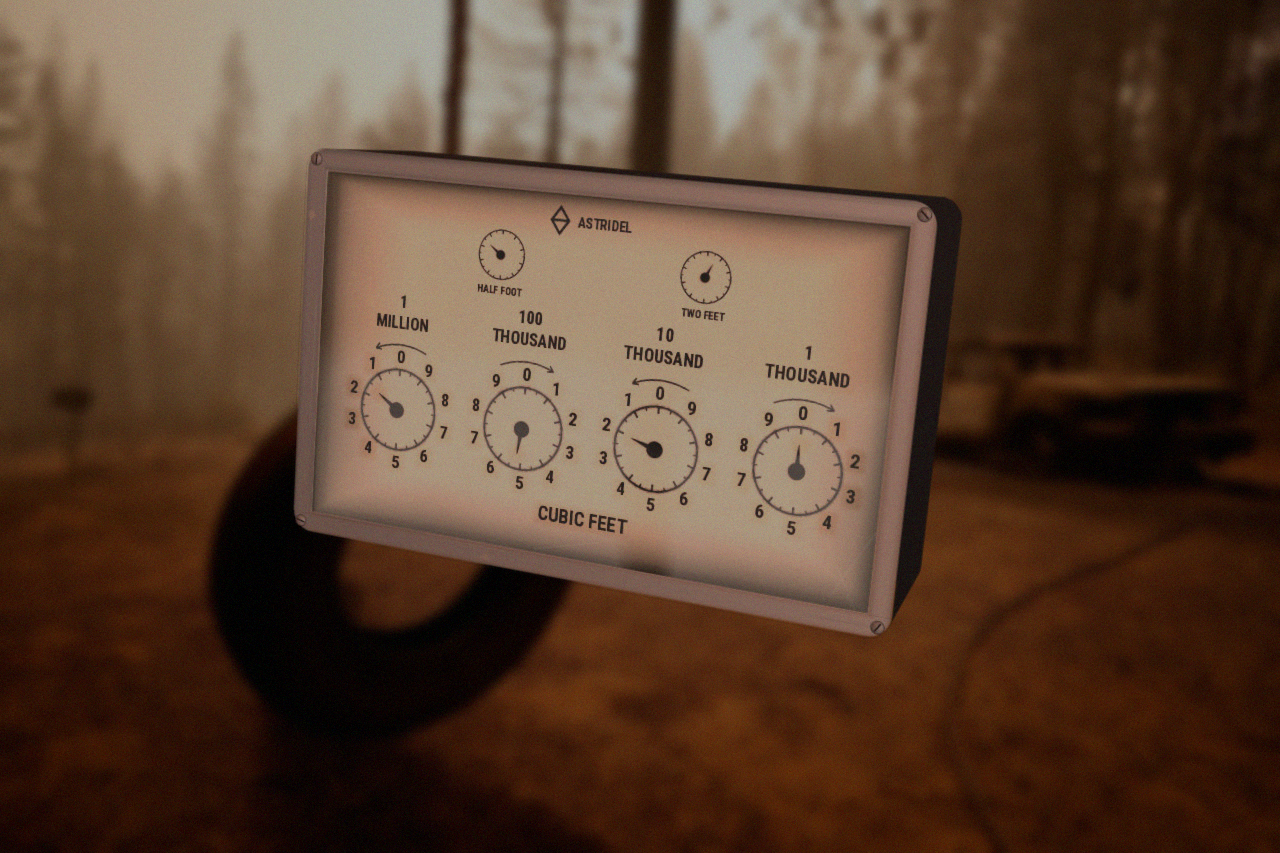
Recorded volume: 152000 ft³
